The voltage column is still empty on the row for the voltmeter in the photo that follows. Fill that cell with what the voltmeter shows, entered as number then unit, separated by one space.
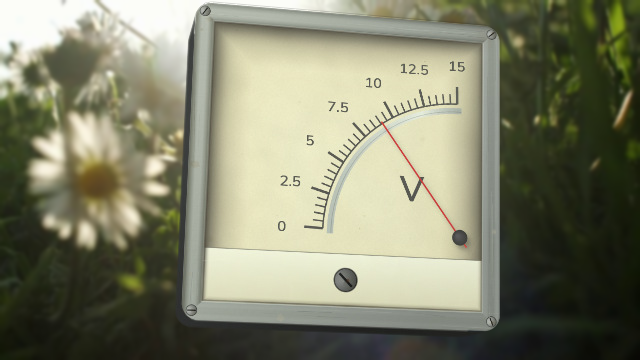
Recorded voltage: 9 V
